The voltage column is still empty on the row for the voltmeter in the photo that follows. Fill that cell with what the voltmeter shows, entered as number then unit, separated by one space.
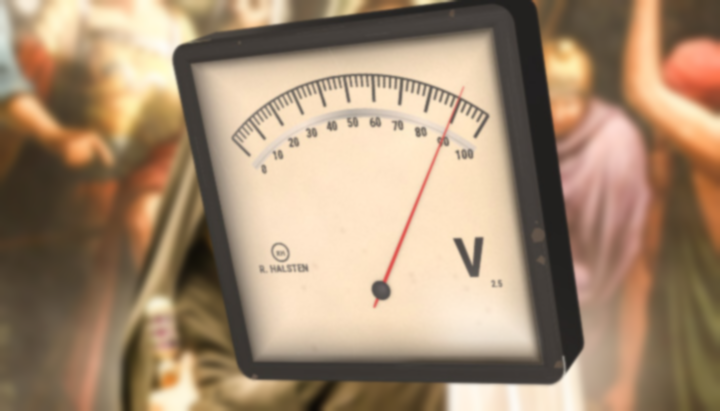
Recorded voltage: 90 V
